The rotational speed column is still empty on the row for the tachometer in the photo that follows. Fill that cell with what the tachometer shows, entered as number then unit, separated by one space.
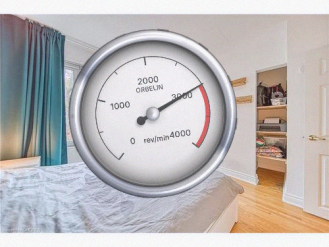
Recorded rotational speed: 3000 rpm
